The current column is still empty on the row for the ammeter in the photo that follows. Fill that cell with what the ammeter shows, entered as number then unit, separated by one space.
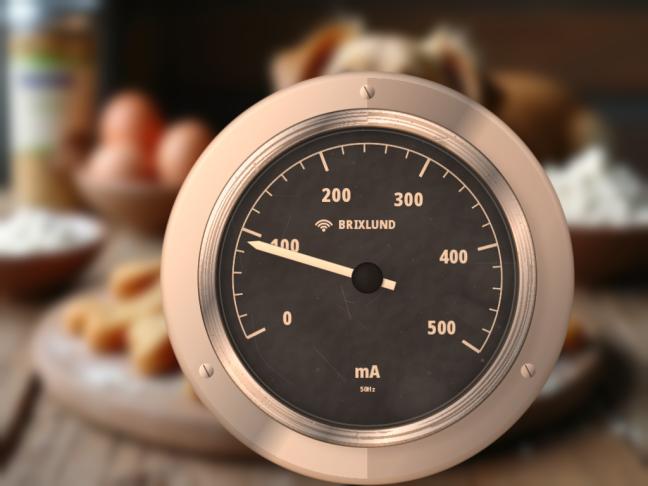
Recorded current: 90 mA
